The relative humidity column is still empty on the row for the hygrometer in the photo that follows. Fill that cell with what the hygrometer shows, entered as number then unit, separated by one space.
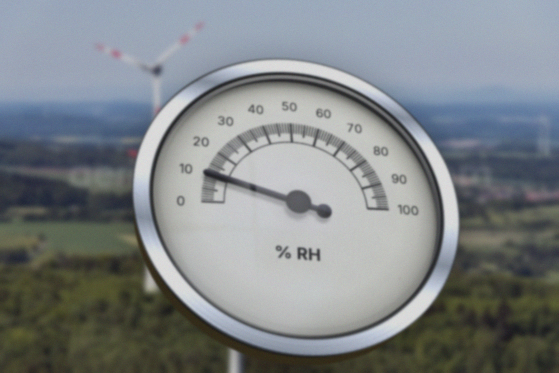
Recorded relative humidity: 10 %
